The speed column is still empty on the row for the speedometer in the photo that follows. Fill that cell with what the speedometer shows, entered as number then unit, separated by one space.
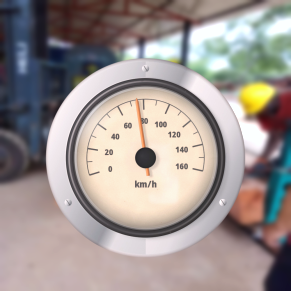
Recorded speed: 75 km/h
